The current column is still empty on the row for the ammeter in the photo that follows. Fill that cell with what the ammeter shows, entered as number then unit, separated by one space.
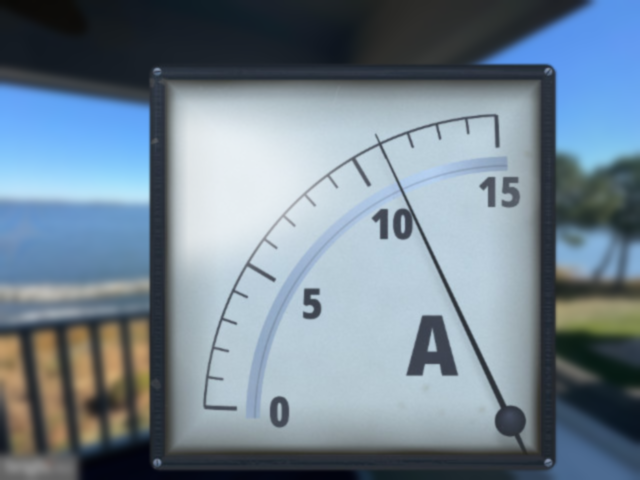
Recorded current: 11 A
